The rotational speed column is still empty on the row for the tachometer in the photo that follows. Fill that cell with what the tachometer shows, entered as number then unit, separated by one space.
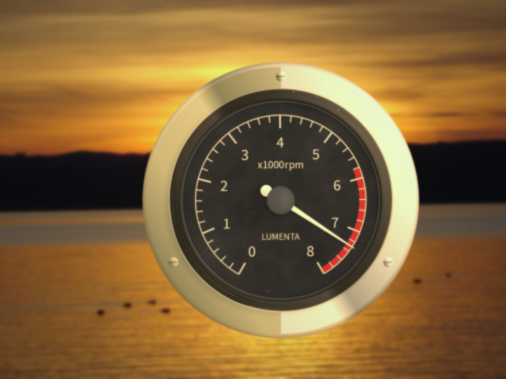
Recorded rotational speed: 7300 rpm
